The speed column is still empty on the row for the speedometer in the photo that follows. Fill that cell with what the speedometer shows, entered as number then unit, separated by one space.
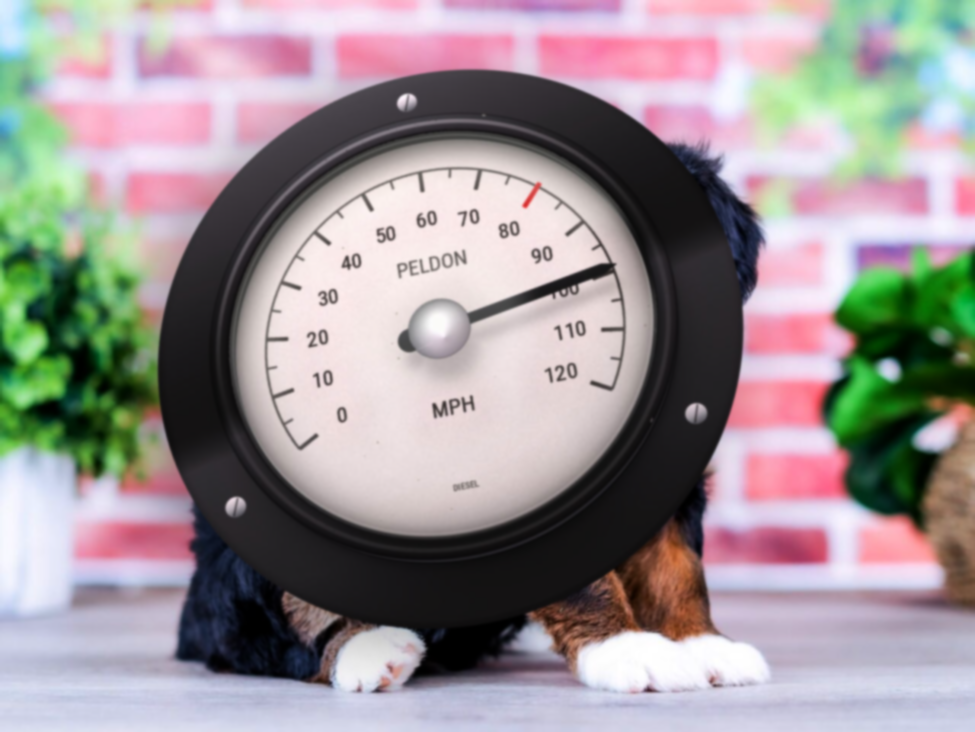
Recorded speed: 100 mph
